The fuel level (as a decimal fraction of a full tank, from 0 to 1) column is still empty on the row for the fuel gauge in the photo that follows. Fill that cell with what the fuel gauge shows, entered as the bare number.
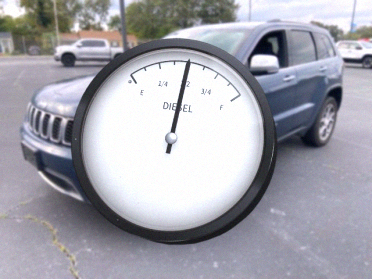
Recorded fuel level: 0.5
